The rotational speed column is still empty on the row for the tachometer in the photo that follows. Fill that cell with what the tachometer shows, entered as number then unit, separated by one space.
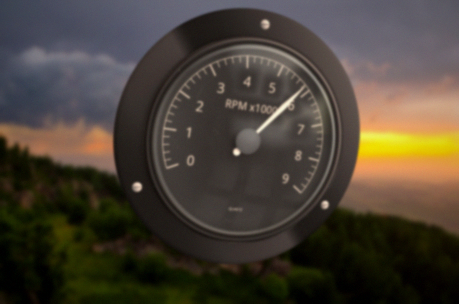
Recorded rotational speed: 5800 rpm
